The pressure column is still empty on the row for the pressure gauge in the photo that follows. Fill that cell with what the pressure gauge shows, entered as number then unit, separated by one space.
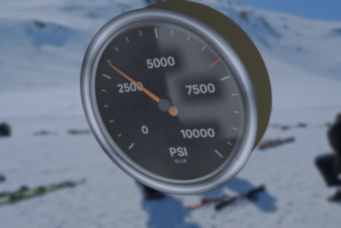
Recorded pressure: 3000 psi
